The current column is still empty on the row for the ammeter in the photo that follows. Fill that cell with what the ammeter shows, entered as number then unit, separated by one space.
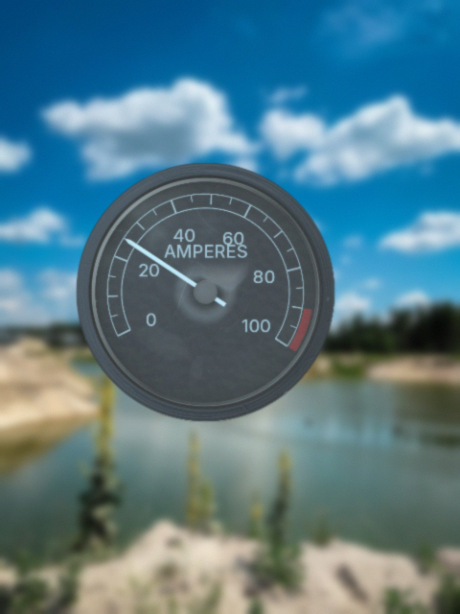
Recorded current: 25 A
